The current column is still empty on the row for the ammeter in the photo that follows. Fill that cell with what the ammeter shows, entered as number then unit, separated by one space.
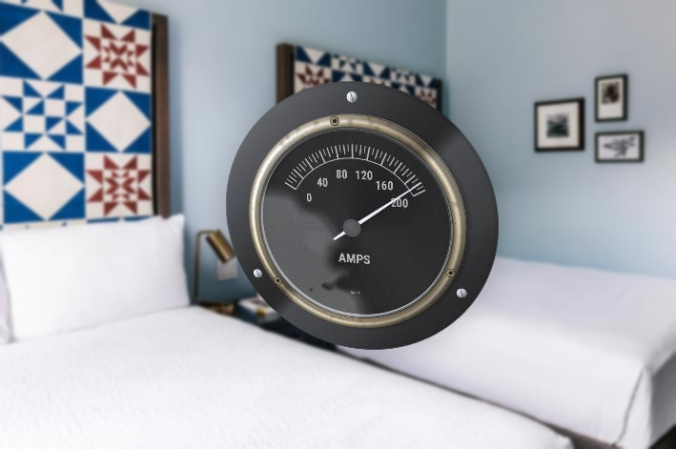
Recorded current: 190 A
